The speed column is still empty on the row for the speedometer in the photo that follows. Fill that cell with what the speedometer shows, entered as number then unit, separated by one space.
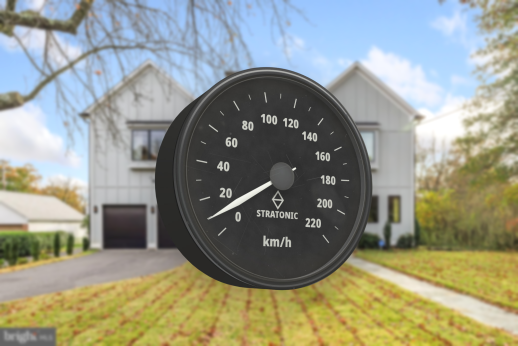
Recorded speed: 10 km/h
